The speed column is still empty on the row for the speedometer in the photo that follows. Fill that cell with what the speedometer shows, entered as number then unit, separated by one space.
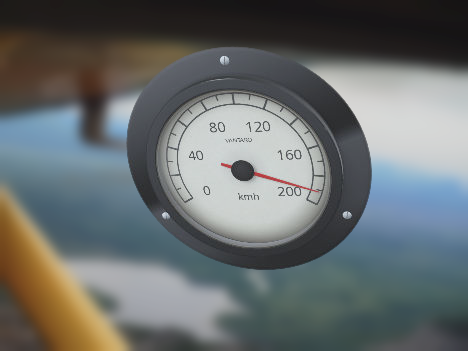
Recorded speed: 190 km/h
